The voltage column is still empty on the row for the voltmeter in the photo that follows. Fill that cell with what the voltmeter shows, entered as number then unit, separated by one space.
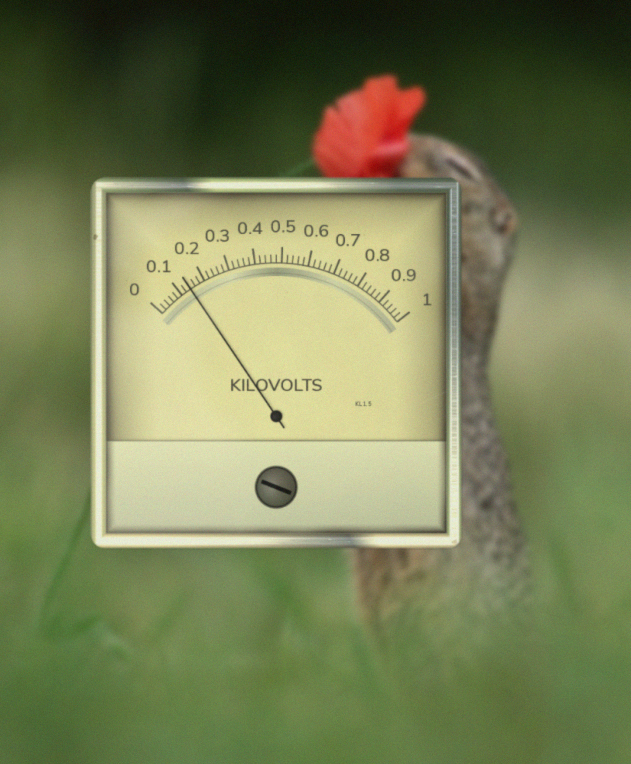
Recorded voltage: 0.14 kV
